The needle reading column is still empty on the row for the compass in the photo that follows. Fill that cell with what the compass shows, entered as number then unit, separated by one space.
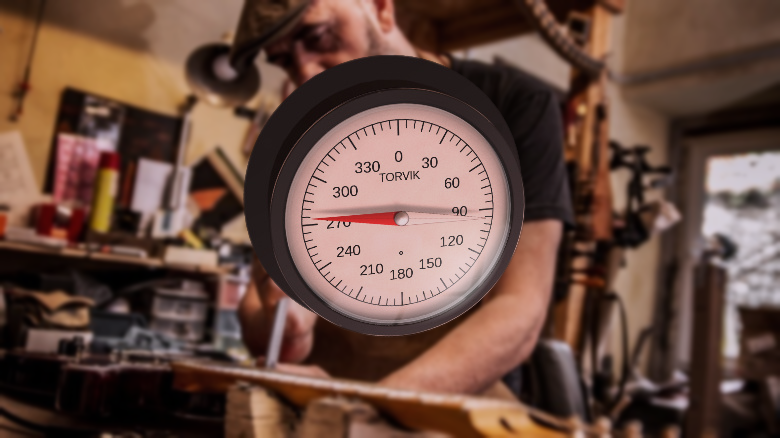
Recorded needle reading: 275 °
